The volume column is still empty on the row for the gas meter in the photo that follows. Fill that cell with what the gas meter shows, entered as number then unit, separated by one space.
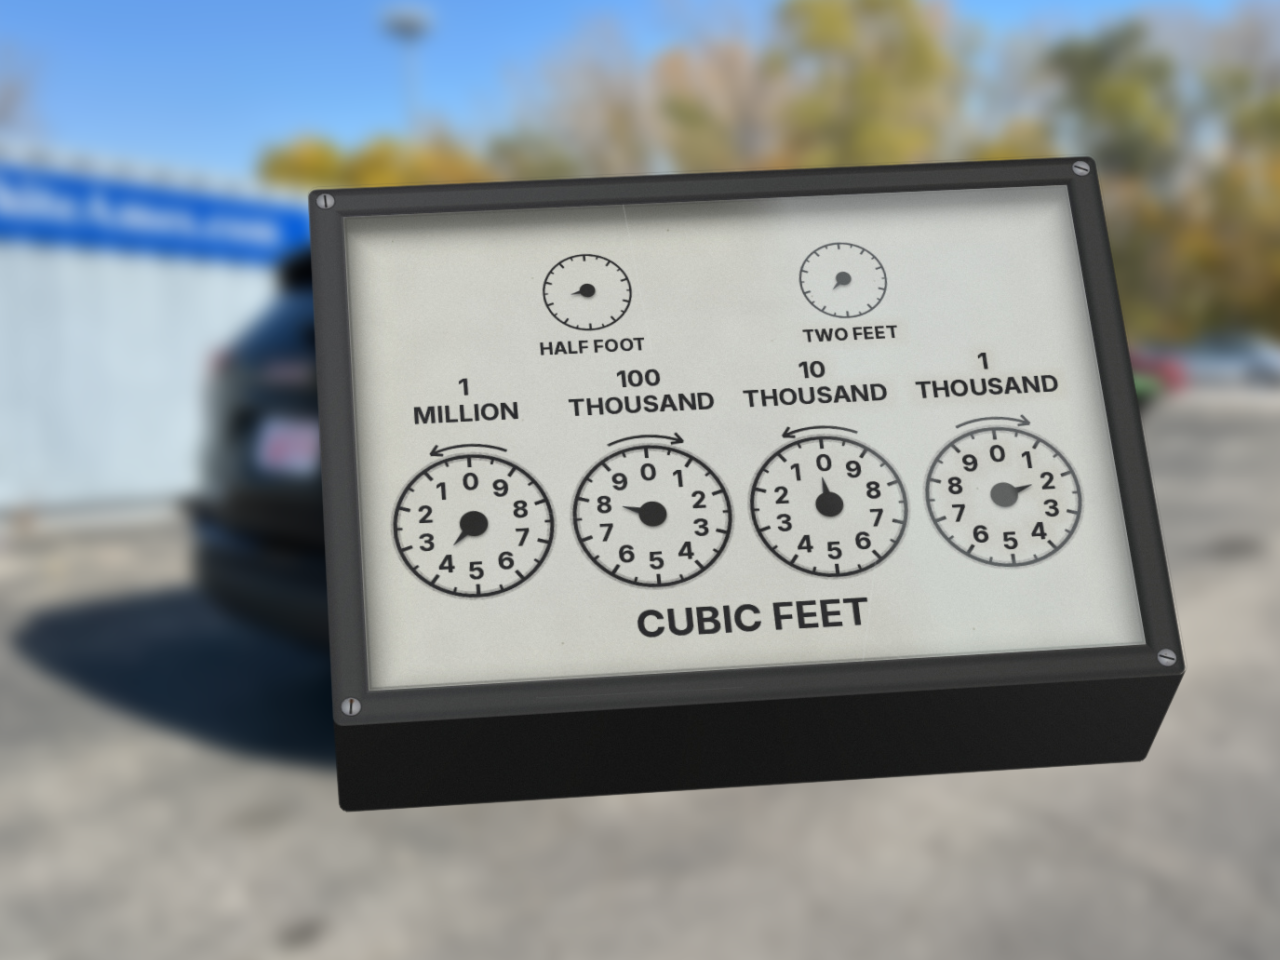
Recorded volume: 380200 ft³
